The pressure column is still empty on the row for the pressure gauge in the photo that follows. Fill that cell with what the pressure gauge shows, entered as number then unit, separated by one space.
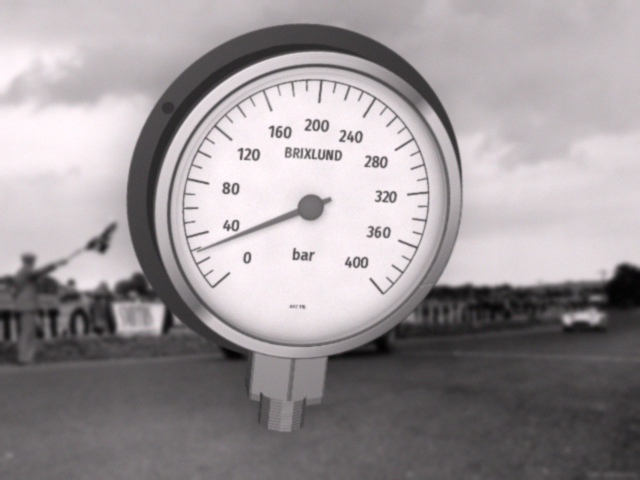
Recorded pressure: 30 bar
